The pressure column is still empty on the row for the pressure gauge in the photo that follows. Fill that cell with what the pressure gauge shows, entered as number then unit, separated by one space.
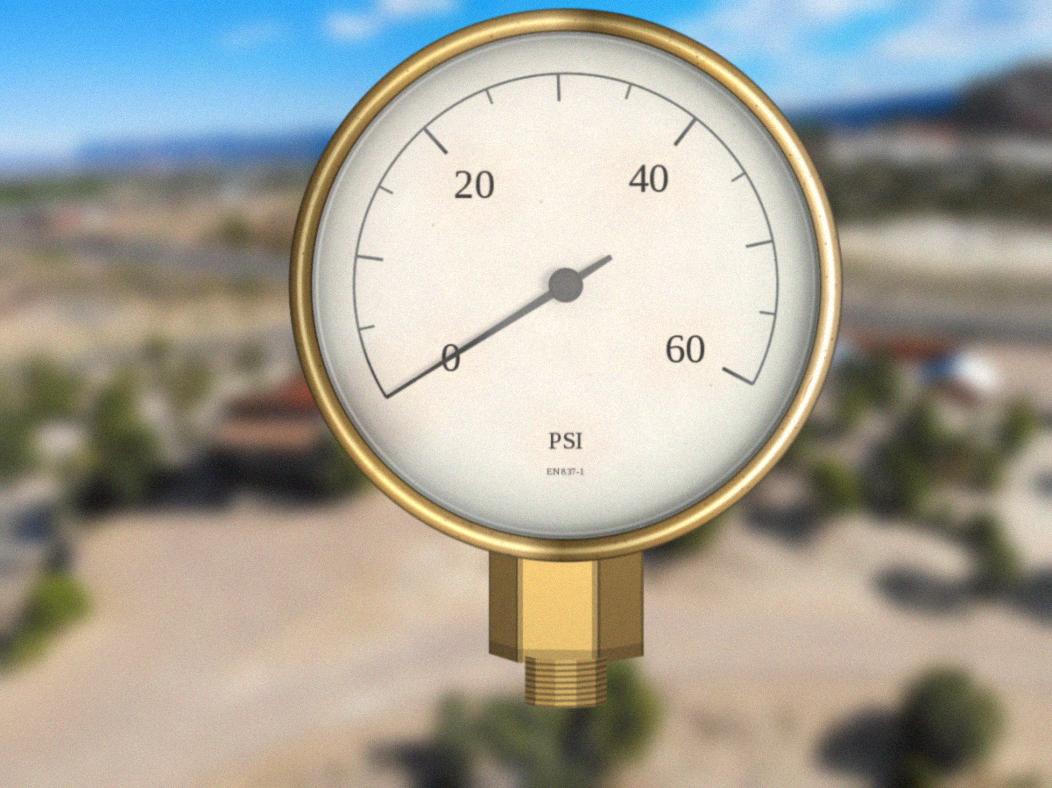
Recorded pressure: 0 psi
